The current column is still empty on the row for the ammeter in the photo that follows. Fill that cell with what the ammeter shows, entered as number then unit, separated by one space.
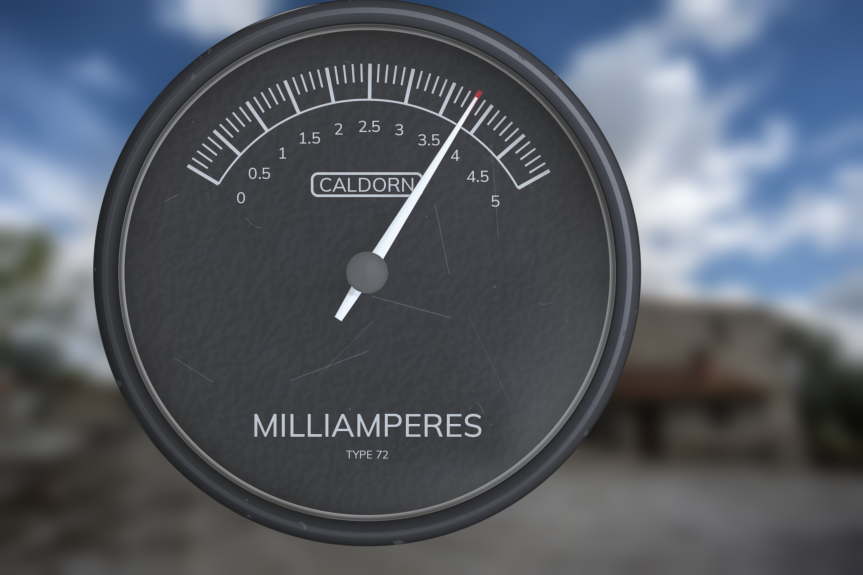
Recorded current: 3.8 mA
